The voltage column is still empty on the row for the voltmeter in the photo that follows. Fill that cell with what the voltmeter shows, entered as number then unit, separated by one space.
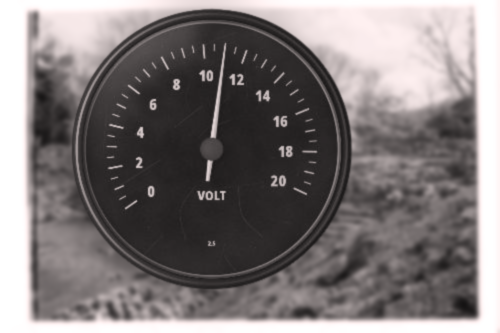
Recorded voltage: 11 V
